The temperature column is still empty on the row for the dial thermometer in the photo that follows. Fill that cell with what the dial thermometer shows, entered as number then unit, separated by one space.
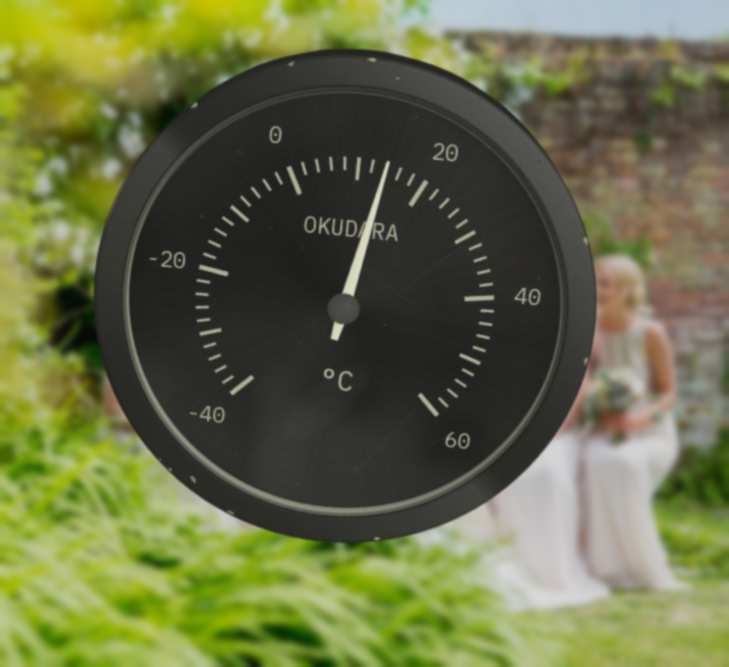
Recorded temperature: 14 °C
